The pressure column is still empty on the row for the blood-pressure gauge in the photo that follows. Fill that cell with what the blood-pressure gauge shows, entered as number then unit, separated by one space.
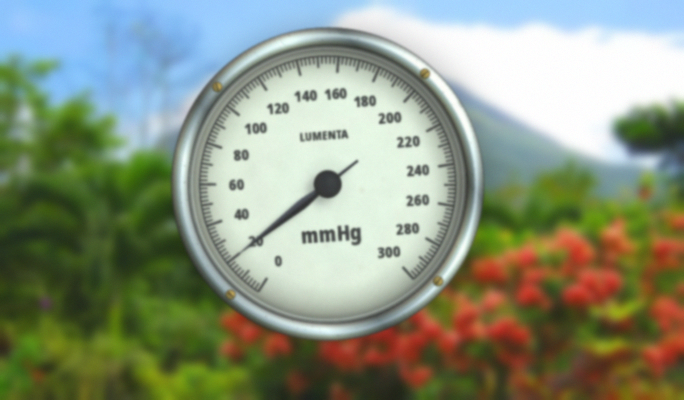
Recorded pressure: 20 mmHg
